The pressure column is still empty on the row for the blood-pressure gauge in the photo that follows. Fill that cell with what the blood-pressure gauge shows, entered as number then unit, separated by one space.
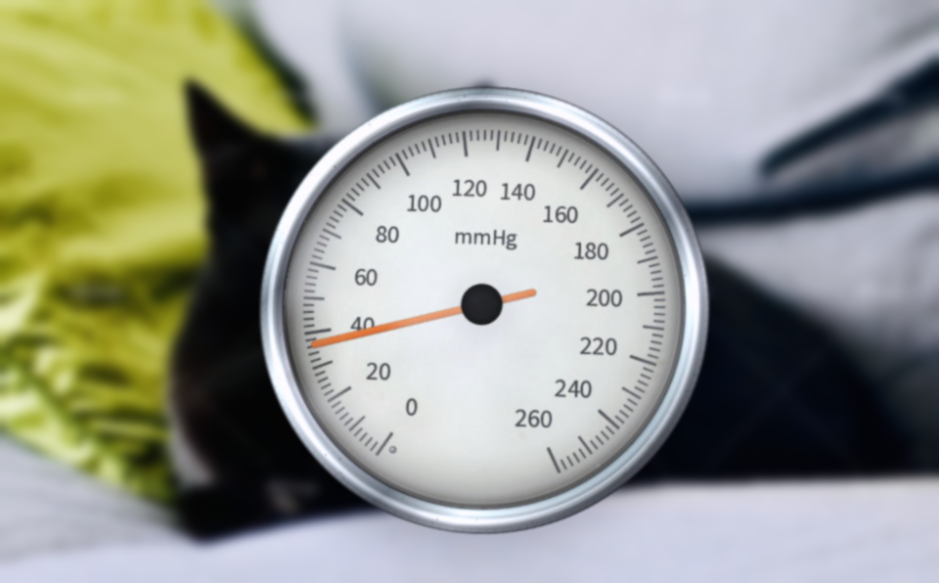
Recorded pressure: 36 mmHg
